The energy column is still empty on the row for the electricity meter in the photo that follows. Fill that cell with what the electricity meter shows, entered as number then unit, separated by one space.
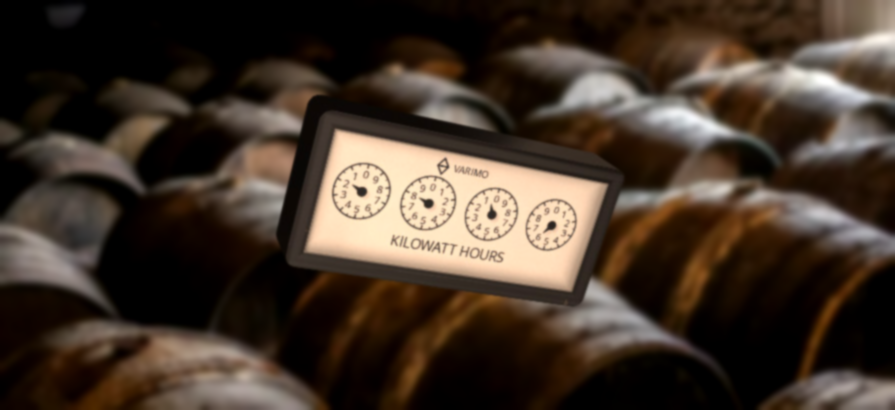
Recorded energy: 1806 kWh
